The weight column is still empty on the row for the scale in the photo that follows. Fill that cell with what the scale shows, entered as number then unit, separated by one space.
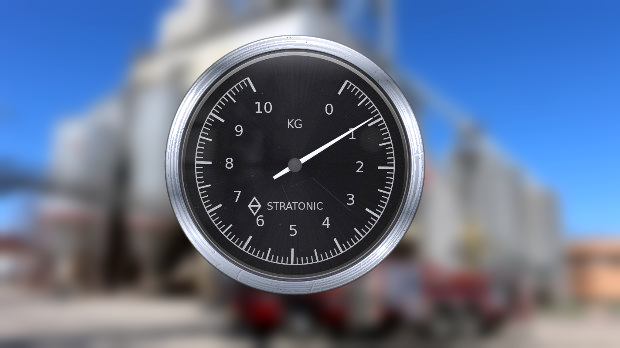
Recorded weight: 0.9 kg
